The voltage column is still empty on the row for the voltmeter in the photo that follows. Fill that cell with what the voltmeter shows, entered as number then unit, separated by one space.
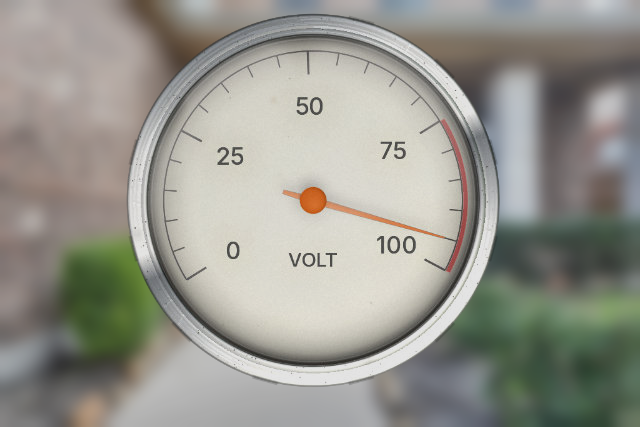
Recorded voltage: 95 V
